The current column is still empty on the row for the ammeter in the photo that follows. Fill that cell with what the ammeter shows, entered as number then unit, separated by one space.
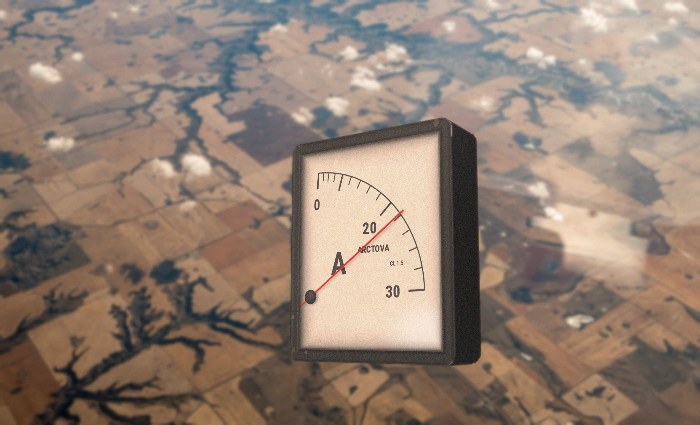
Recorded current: 22 A
